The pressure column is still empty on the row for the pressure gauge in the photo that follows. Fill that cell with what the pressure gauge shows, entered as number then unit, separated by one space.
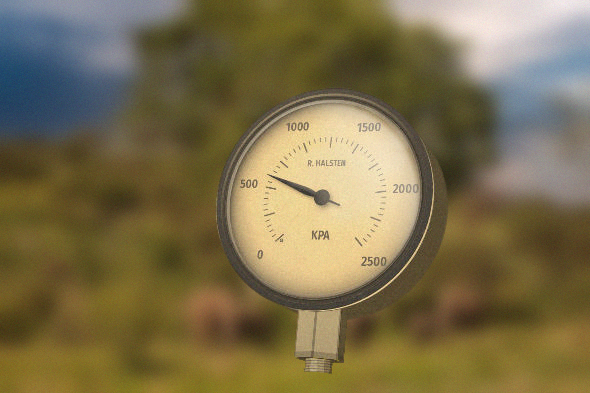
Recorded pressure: 600 kPa
